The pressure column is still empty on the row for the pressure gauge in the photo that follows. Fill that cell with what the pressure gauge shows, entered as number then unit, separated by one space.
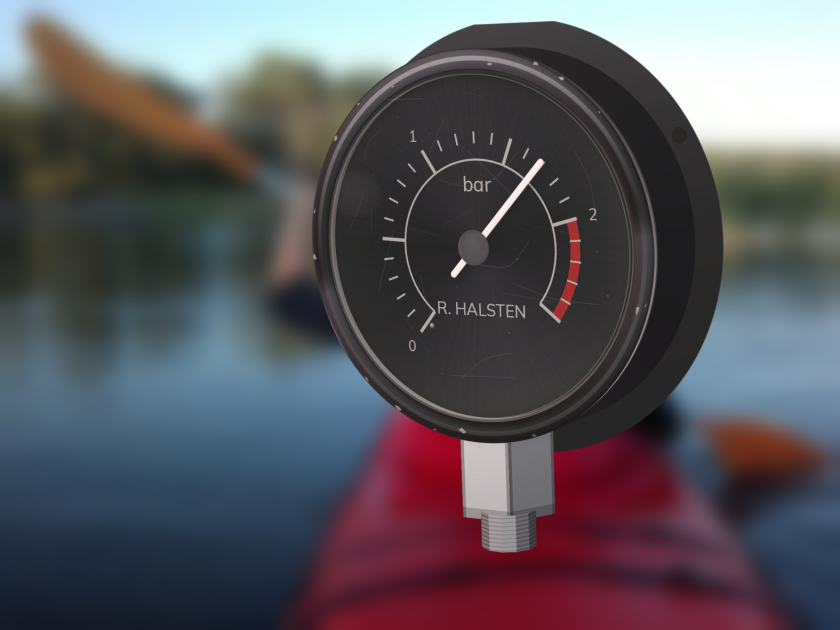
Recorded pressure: 1.7 bar
